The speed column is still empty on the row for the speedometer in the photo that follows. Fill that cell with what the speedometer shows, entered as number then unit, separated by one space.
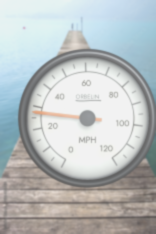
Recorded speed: 27.5 mph
